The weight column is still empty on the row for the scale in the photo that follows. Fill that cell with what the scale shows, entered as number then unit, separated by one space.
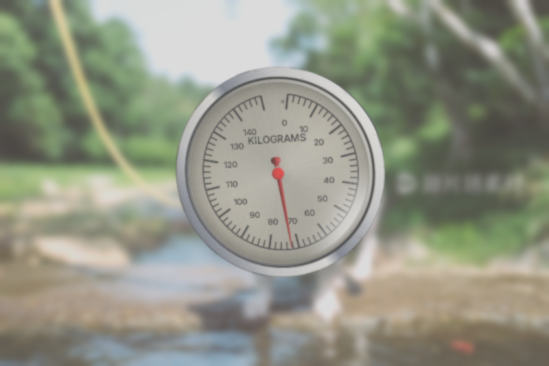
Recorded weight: 72 kg
